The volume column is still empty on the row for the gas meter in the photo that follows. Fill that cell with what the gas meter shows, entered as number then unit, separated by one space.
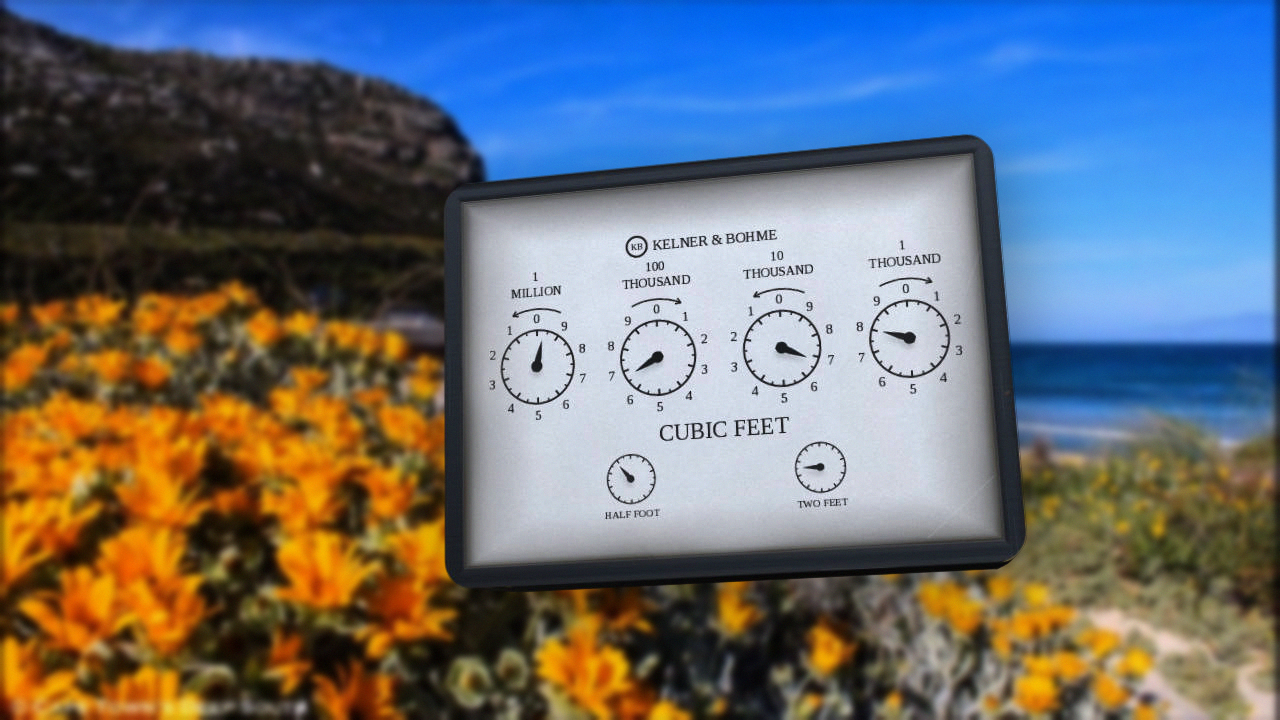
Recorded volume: 966800 ft³
